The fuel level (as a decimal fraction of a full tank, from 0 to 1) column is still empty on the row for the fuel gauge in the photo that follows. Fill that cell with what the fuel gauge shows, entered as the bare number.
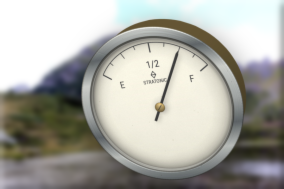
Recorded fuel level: 0.75
